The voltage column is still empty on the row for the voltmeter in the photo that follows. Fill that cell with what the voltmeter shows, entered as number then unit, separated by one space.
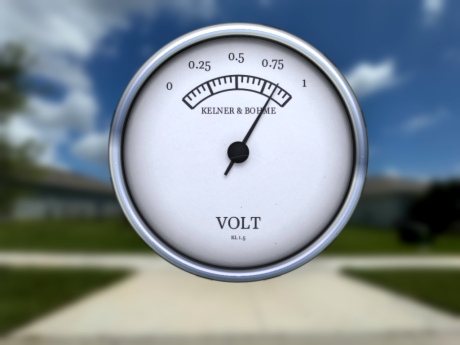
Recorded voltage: 0.85 V
